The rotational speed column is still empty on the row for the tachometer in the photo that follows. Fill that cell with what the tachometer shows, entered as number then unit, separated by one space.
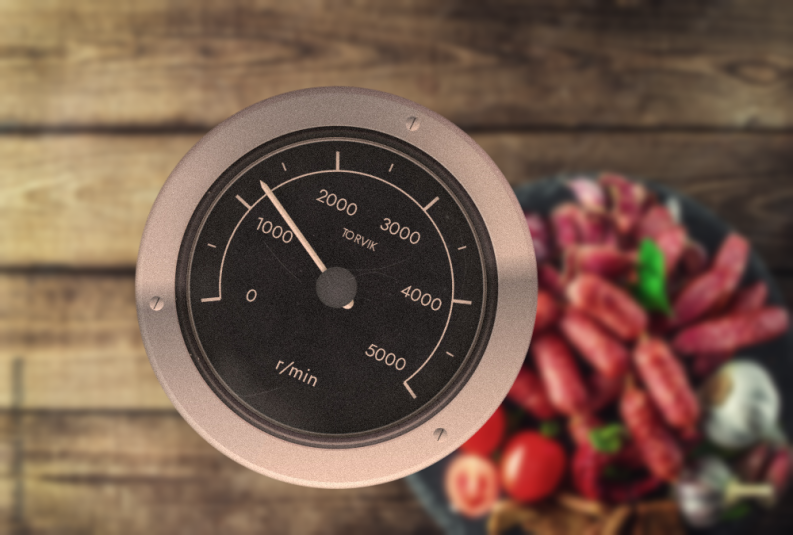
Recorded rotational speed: 1250 rpm
